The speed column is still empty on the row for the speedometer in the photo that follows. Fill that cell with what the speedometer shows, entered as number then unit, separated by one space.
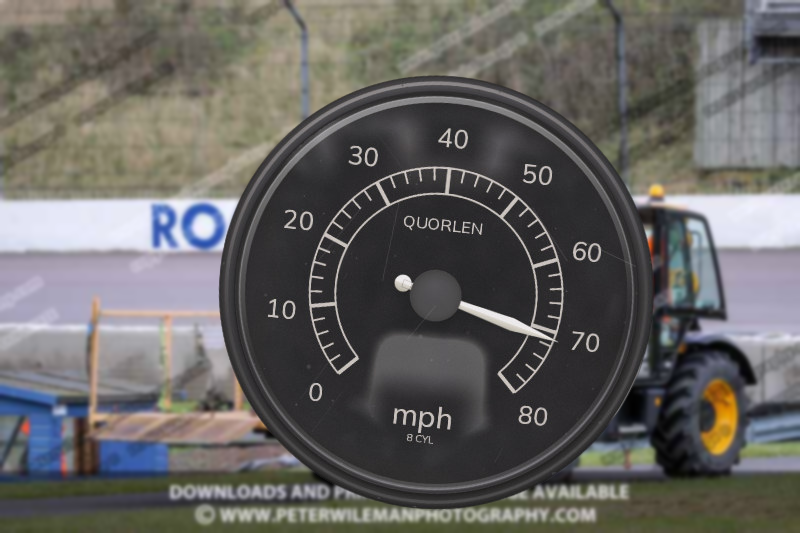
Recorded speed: 71 mph
